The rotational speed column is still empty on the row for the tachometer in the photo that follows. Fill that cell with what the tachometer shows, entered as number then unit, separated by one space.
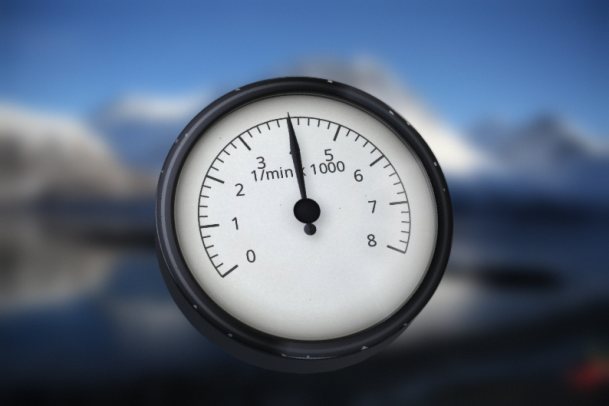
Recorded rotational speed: 4000 rpm
